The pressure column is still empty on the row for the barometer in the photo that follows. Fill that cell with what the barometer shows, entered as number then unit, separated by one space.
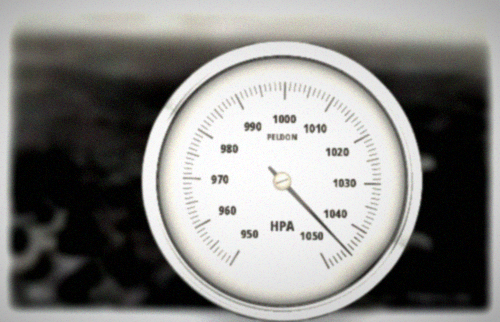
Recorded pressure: 1045 hPa
